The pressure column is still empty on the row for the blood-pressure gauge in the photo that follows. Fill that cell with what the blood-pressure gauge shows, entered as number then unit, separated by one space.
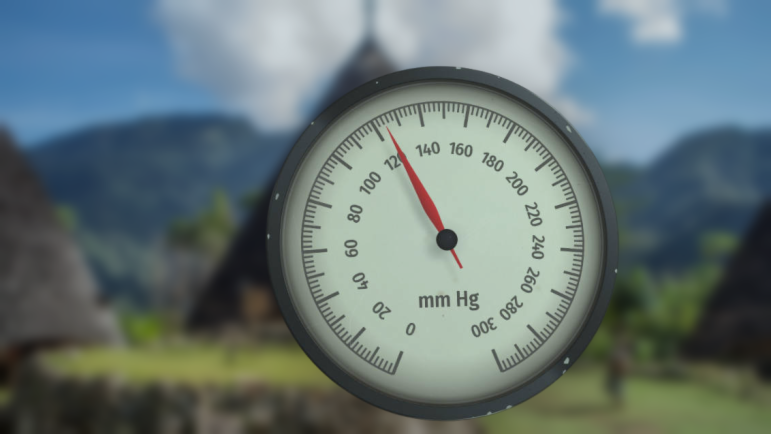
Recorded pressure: 124 mmHg
